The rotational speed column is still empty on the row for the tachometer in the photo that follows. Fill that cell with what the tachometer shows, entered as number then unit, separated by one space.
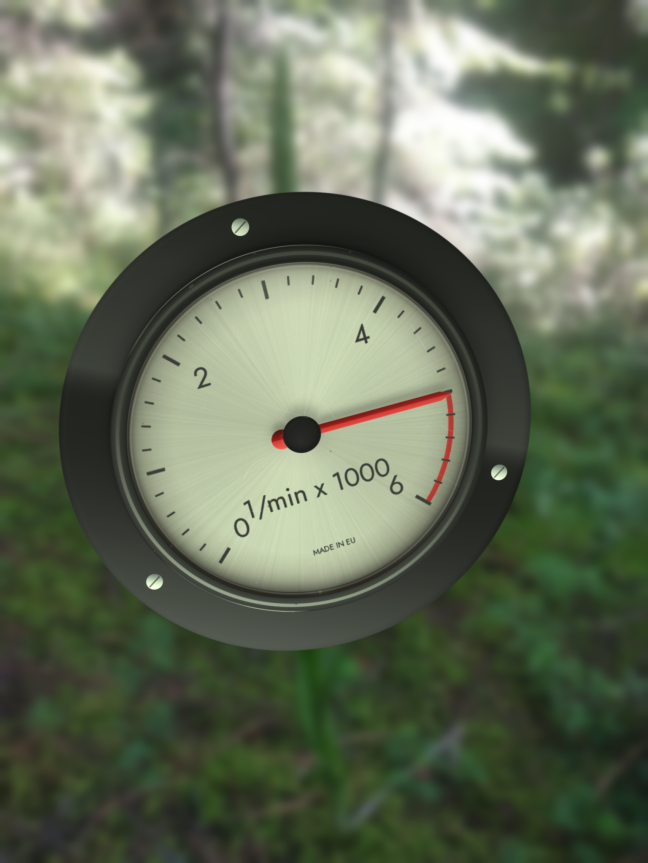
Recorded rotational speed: 5000 rpm
